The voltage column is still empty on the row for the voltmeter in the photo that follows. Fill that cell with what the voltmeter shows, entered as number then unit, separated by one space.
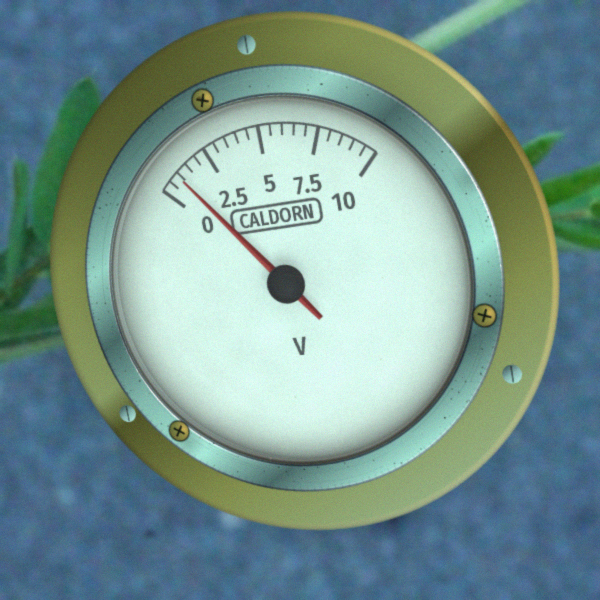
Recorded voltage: 1 V
